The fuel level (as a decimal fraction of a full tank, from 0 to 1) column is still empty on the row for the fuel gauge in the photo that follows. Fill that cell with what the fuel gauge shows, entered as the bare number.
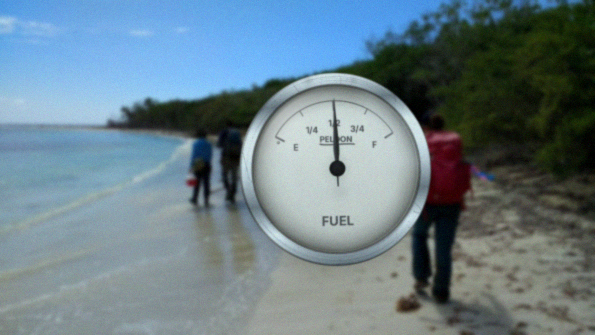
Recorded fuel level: 0.5
